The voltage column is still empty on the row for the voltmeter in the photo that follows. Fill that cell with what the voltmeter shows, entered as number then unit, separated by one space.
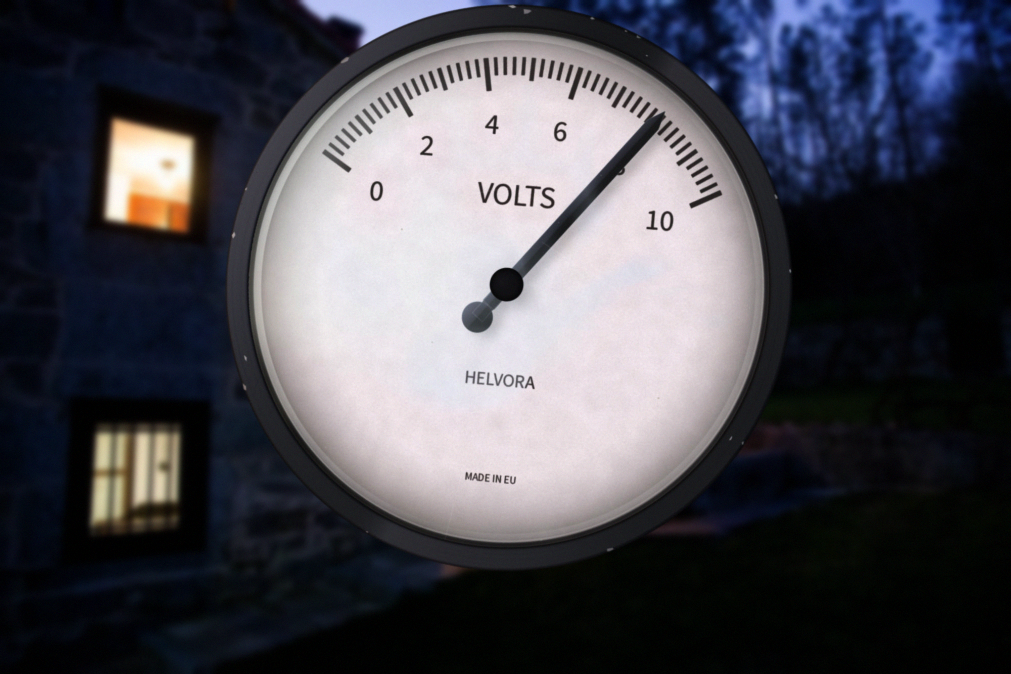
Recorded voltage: 8 V
